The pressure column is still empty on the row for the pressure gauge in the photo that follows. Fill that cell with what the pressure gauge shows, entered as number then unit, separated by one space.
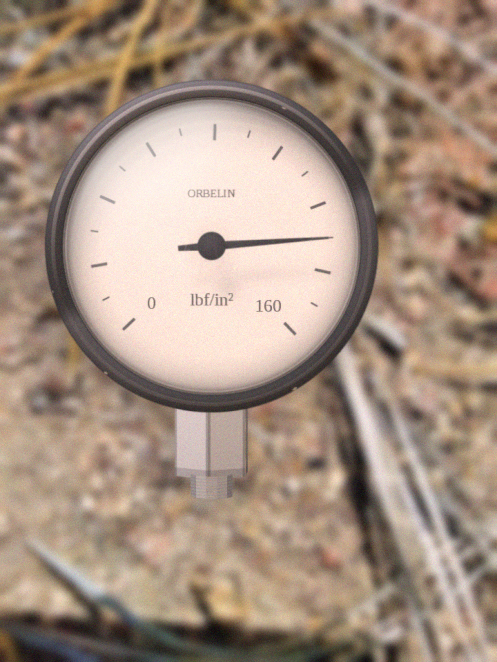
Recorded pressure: 130 psi
